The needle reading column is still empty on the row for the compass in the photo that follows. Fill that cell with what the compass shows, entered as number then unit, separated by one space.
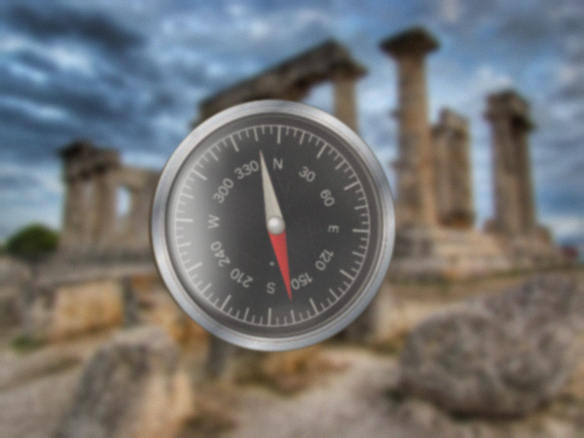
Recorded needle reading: 165 °
